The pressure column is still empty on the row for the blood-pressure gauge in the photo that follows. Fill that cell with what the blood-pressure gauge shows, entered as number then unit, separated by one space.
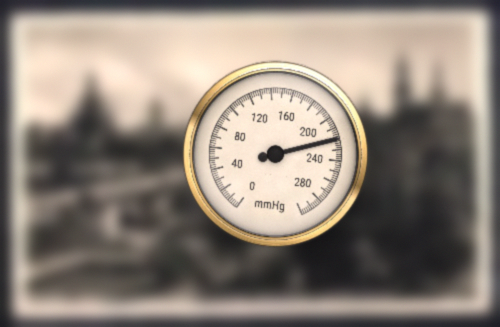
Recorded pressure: 220 mmHg
